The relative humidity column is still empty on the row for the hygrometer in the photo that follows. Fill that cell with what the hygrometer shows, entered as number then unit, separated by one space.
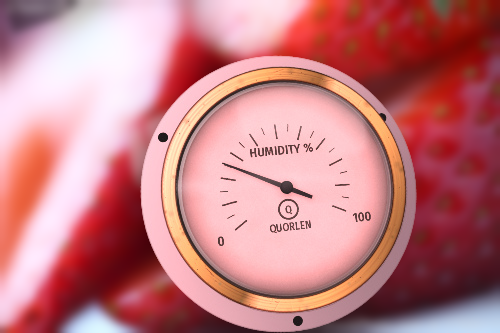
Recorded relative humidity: 25 %
